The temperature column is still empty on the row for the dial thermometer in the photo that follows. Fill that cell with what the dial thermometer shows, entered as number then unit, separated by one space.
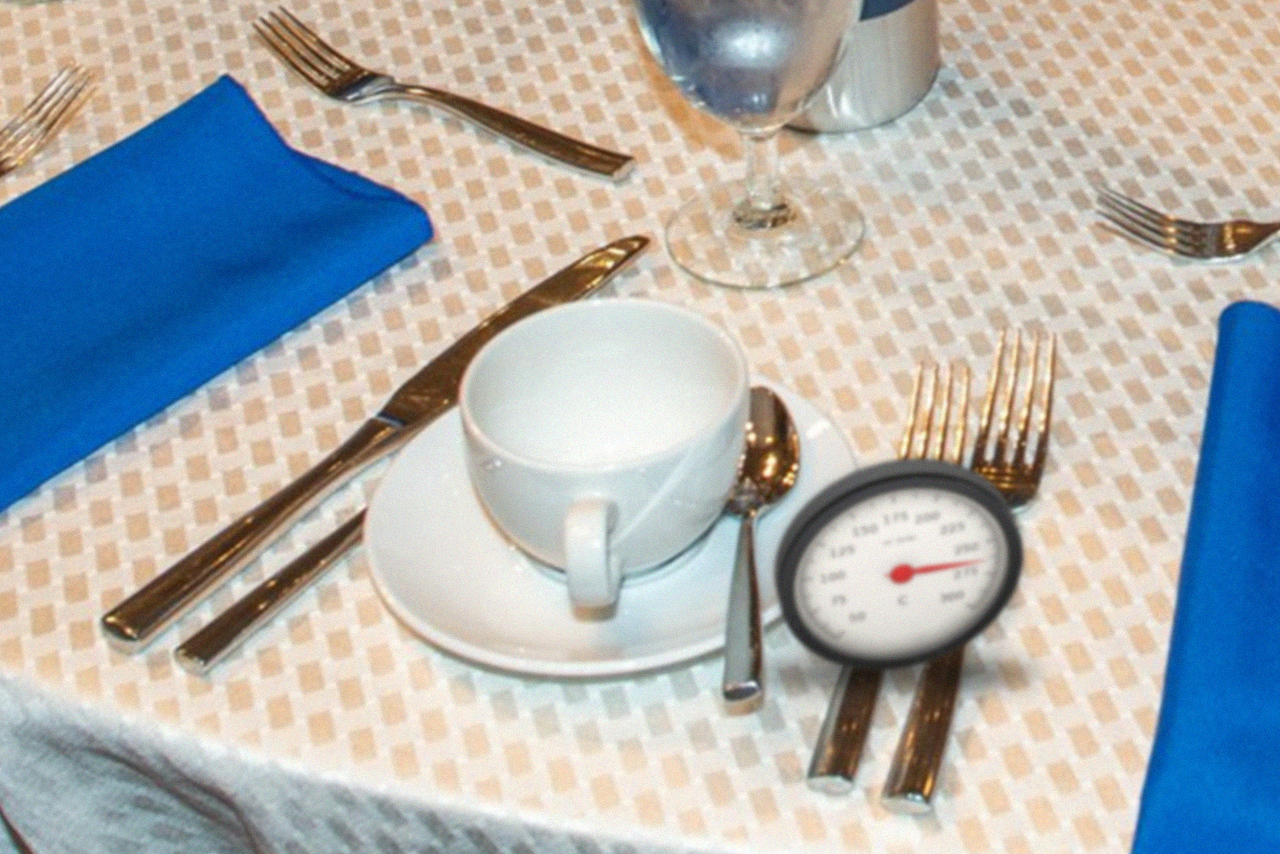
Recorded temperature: 262.5 °C
